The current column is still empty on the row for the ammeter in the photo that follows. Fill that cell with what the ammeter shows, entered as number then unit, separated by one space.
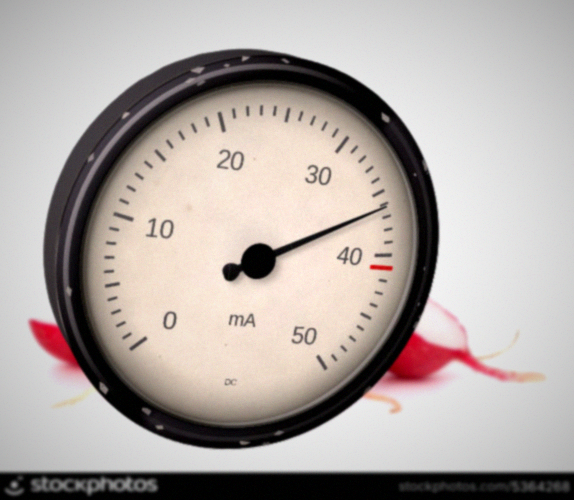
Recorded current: 36 mA
